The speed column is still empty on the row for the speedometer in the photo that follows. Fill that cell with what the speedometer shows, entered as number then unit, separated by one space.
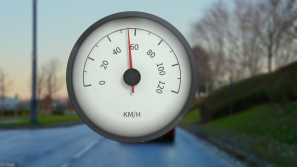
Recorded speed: 55 km/h
